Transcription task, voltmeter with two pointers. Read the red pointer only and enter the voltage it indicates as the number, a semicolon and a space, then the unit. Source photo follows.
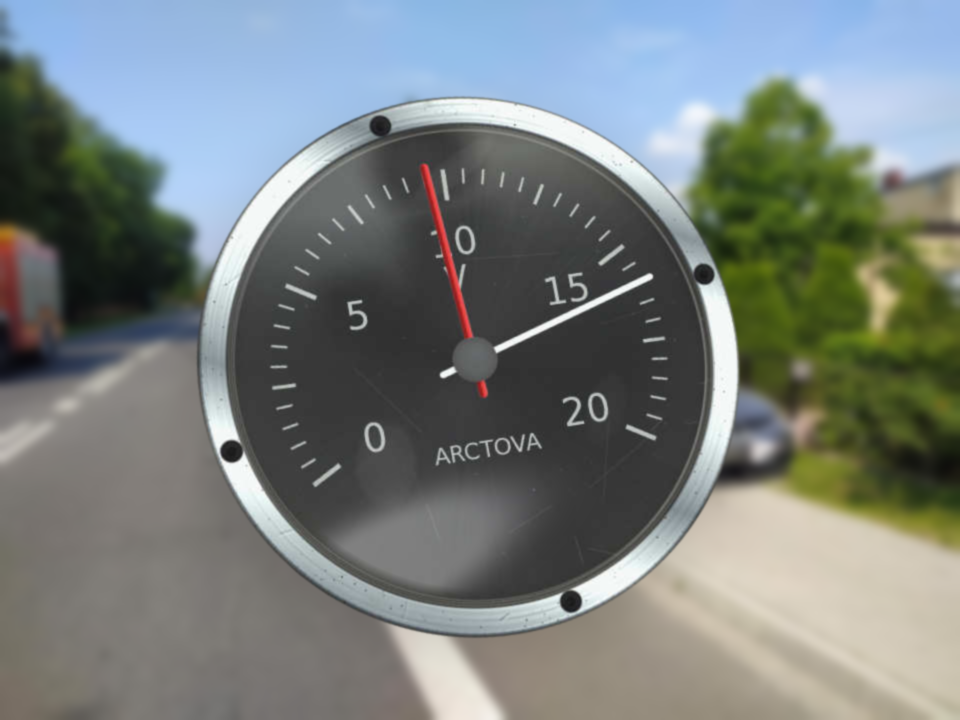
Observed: 9.5; V
